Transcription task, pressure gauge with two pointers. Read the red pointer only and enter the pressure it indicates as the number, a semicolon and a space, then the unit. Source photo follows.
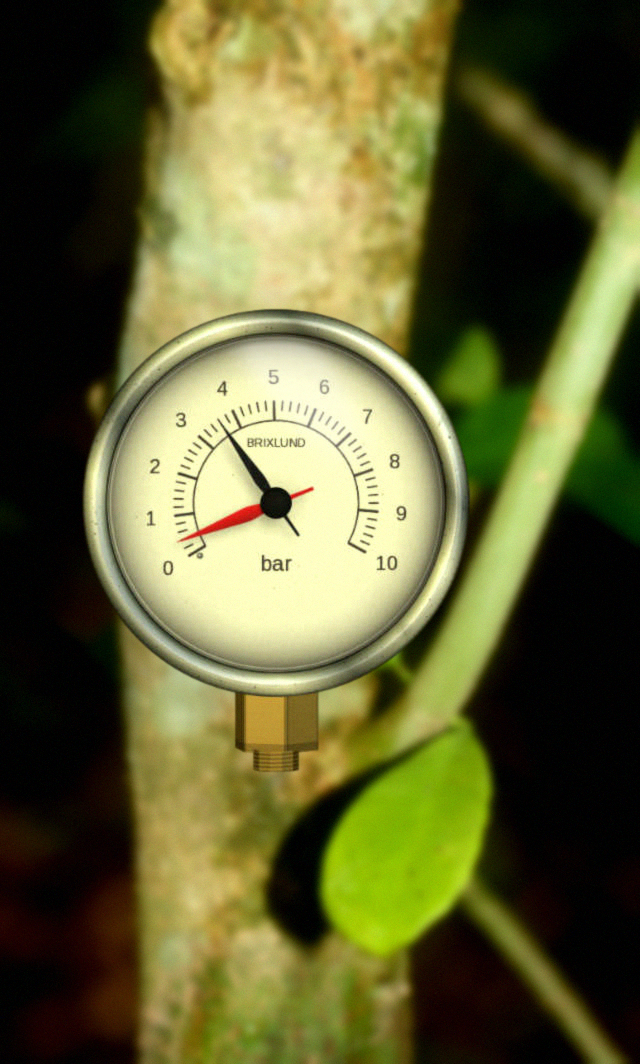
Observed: 0.4; bar
